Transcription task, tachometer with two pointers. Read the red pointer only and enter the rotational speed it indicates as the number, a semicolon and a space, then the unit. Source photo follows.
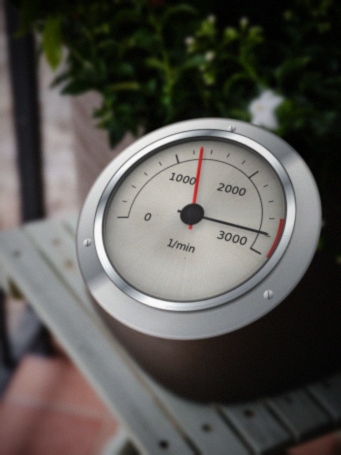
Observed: 1300; rpm
